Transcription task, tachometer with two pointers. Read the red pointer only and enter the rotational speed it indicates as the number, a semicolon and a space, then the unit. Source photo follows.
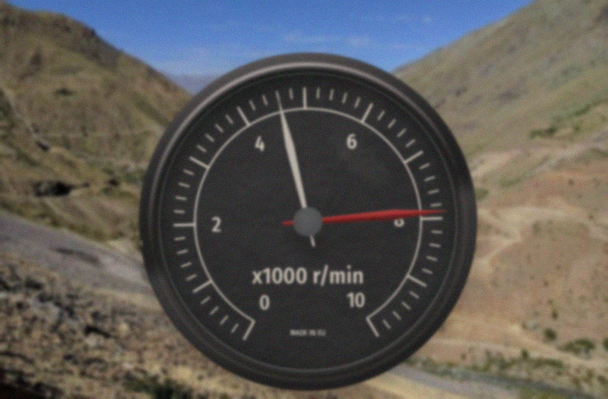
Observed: 7900; rpm
